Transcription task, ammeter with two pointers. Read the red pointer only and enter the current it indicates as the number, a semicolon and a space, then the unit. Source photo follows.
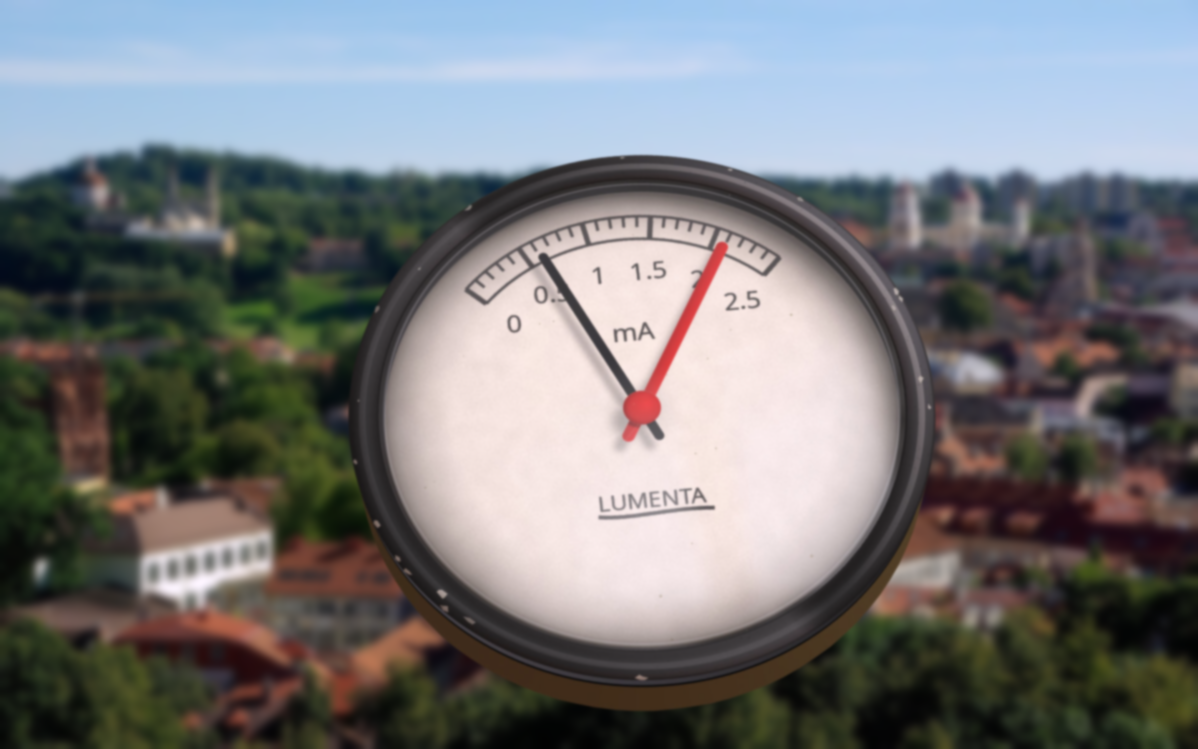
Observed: 2.1; mA
